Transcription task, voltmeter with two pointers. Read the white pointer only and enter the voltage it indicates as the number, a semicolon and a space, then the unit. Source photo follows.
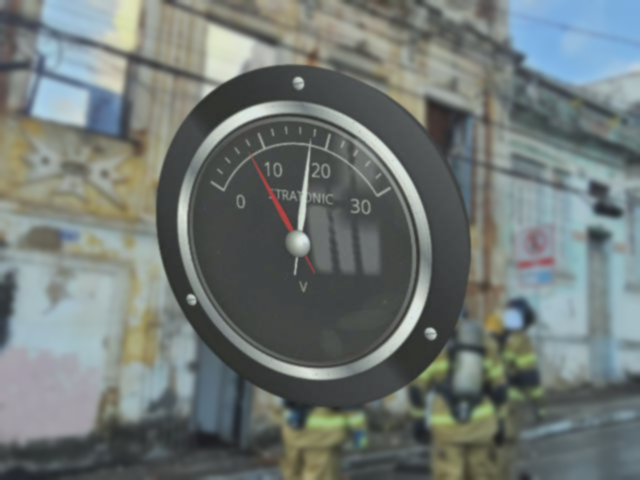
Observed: 18; V
